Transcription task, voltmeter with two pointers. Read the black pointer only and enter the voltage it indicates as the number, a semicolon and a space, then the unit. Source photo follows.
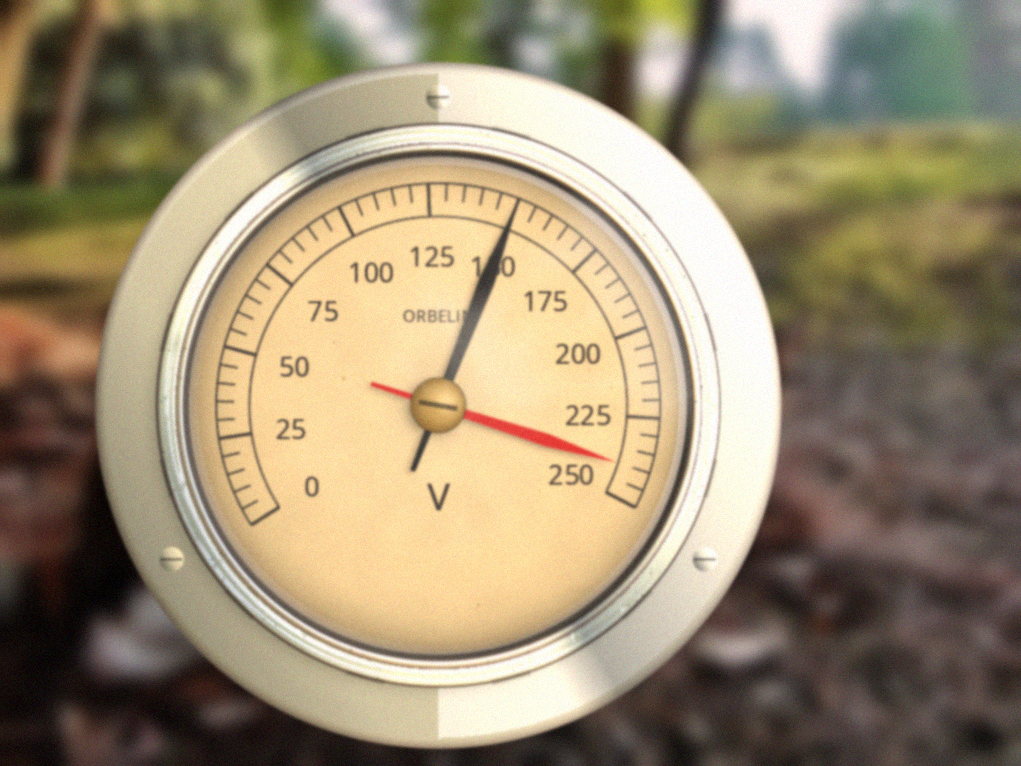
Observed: 150; V
